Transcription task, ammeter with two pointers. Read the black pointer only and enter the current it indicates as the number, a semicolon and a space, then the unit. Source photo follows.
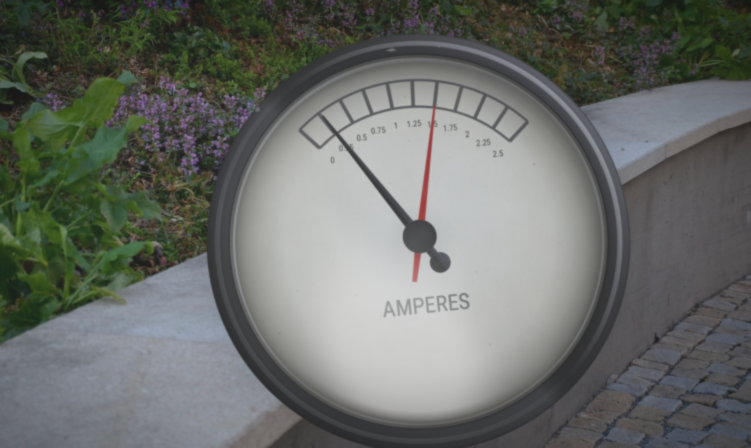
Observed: 0.25; A
